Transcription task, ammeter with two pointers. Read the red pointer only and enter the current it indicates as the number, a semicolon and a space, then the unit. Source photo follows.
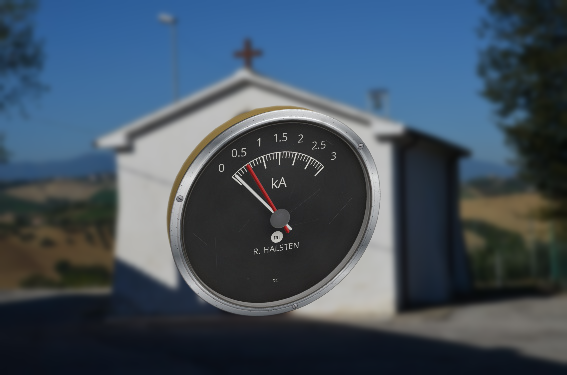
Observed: 0.5; kA
